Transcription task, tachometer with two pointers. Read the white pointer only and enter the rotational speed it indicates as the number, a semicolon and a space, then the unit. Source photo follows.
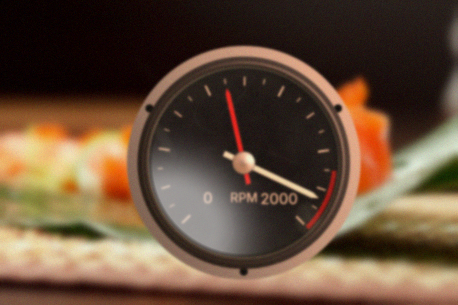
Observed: 1850; rpm
